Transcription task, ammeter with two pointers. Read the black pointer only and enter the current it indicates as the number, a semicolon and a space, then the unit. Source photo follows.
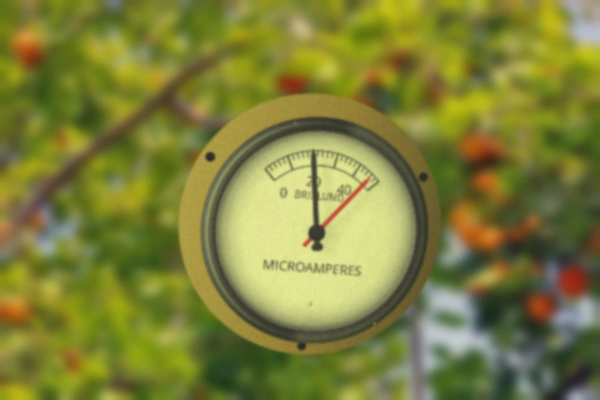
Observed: 20; µA
